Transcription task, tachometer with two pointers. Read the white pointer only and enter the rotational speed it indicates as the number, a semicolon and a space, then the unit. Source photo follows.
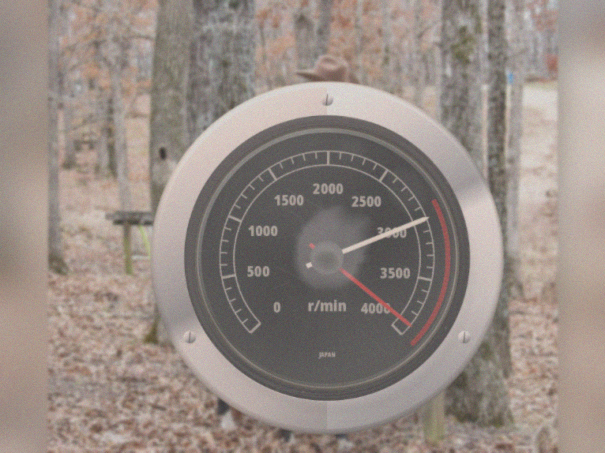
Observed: 3000; rpm
